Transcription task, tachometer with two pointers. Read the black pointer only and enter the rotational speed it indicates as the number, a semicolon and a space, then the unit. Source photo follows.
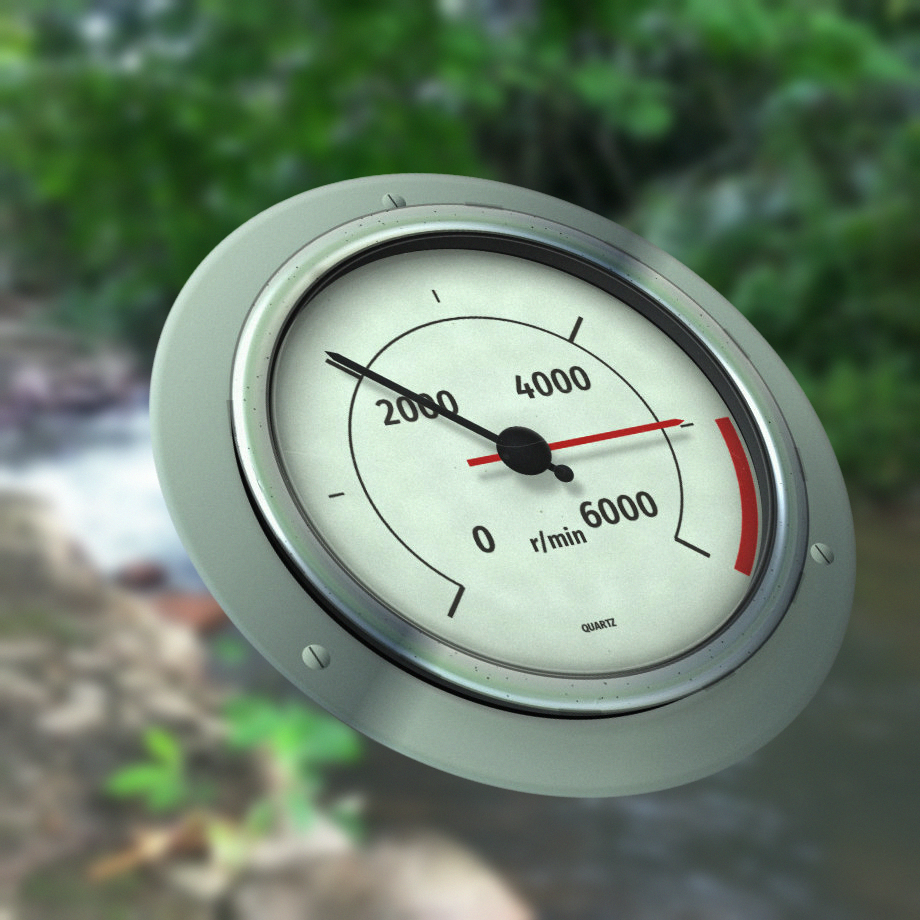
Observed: 2000; rpm
